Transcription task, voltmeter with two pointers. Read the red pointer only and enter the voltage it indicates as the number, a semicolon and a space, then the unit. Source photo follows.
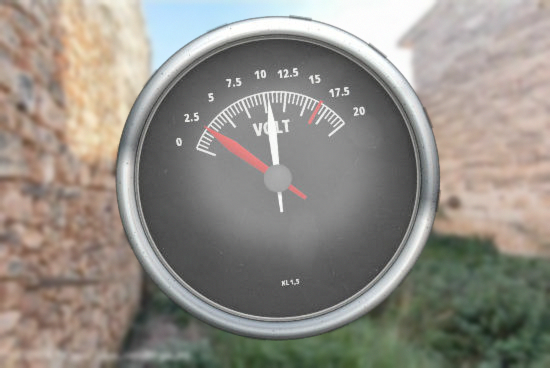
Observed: 2.5; V
